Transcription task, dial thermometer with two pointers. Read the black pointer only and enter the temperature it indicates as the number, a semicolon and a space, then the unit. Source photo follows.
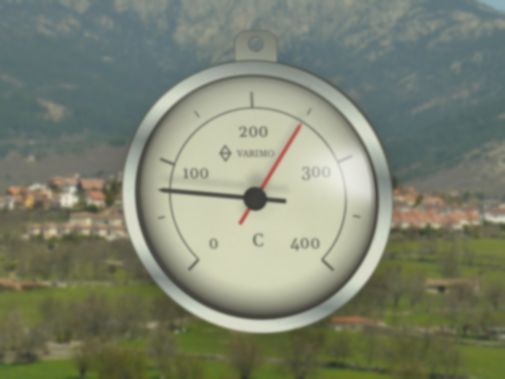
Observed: 75; °C
